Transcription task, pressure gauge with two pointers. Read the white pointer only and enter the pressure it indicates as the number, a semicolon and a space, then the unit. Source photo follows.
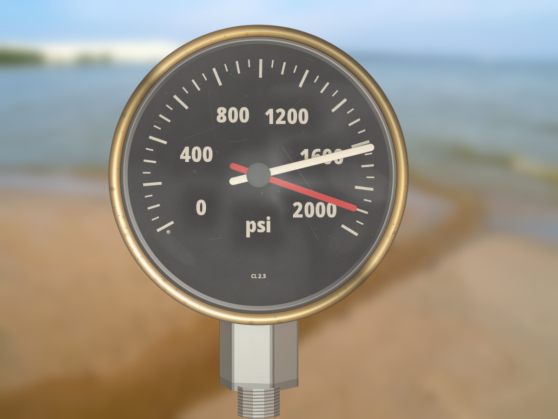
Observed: 1625; psi
